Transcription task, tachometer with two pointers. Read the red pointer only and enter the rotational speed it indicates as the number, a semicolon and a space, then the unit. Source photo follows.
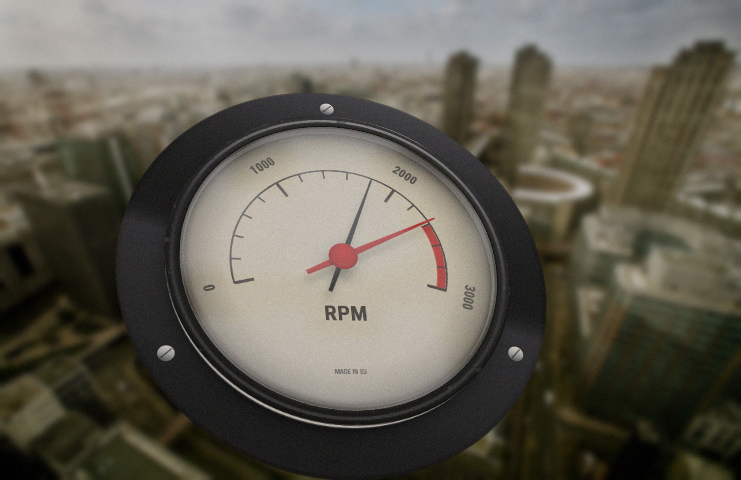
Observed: 2400; rpm
